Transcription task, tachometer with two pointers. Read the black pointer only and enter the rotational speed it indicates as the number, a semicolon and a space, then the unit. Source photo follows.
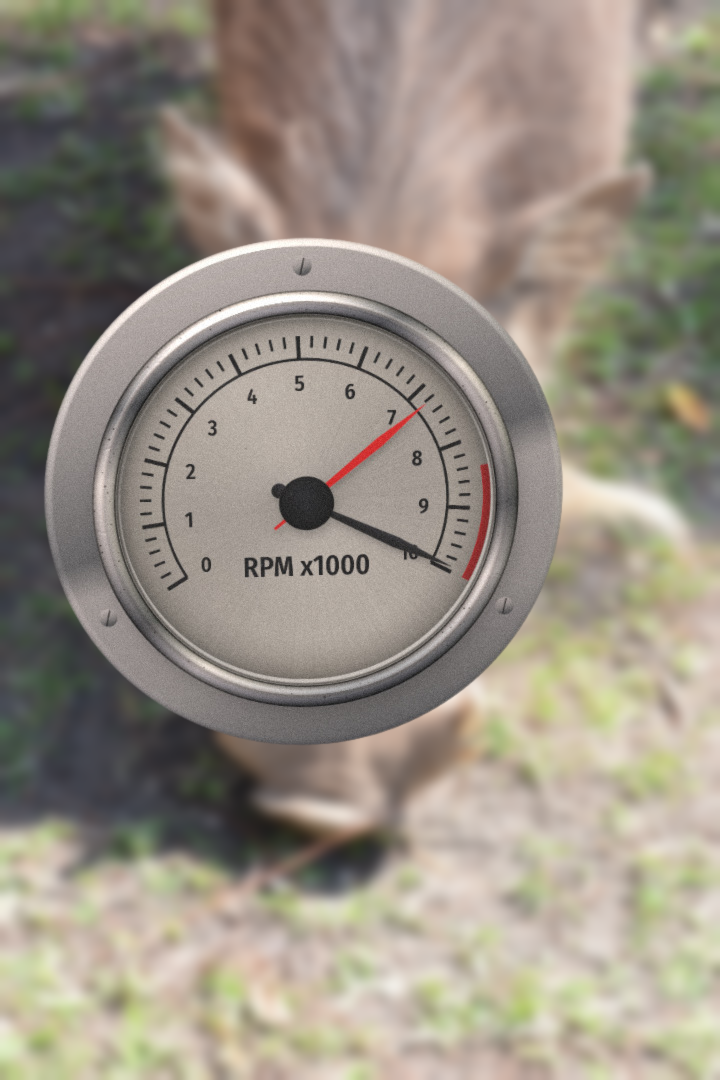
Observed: 9900; rpm
